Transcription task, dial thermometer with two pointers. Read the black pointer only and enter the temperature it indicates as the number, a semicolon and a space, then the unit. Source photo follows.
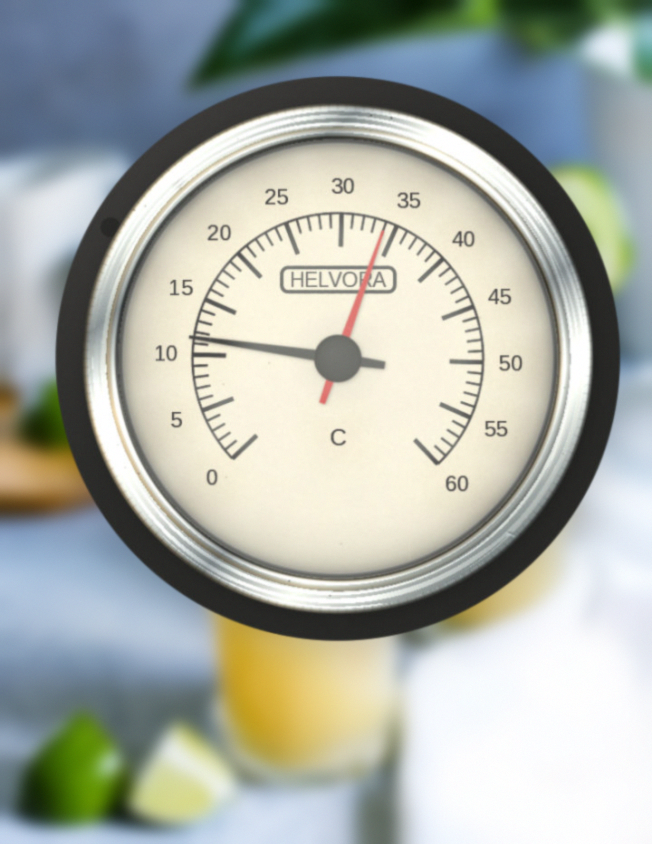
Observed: 11.5; °C
